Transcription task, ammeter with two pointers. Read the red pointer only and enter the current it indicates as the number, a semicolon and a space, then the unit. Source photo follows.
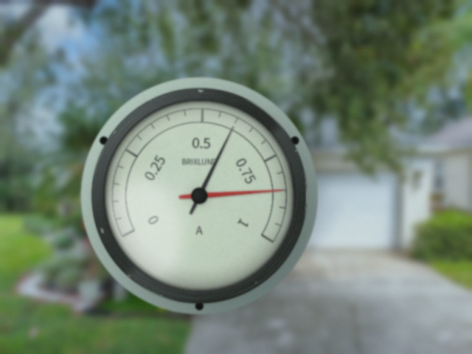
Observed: 0.85; A
